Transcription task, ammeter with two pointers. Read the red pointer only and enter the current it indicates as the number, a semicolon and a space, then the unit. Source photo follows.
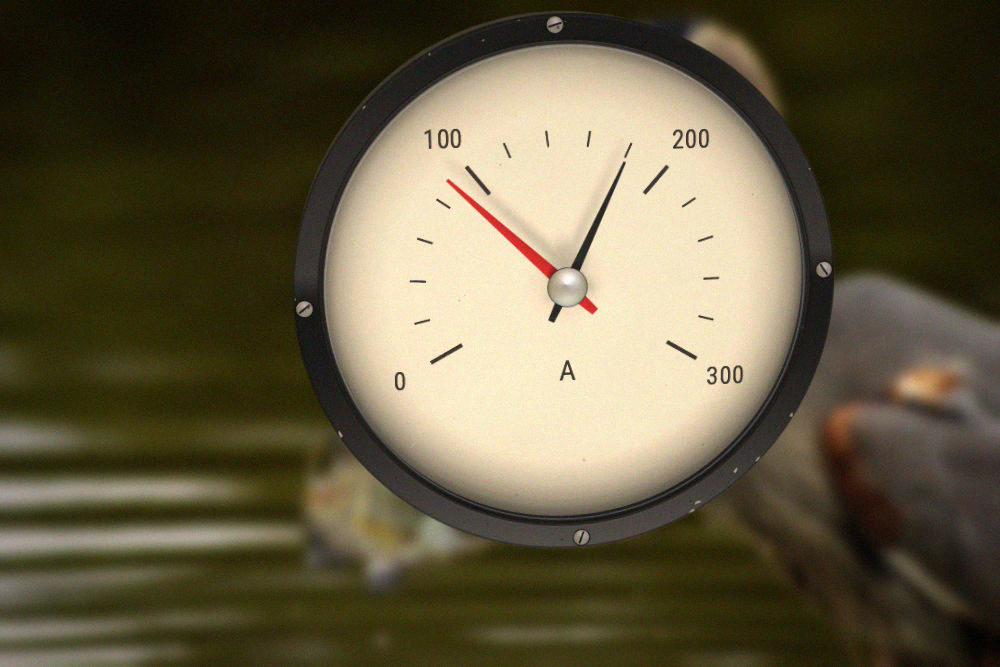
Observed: 90; A
